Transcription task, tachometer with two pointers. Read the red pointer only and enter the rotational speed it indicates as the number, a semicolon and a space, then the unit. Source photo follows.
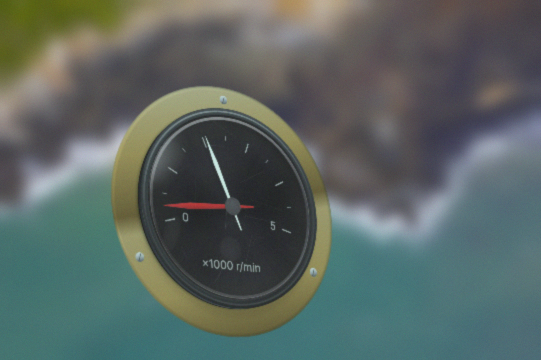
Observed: 250; rpm
